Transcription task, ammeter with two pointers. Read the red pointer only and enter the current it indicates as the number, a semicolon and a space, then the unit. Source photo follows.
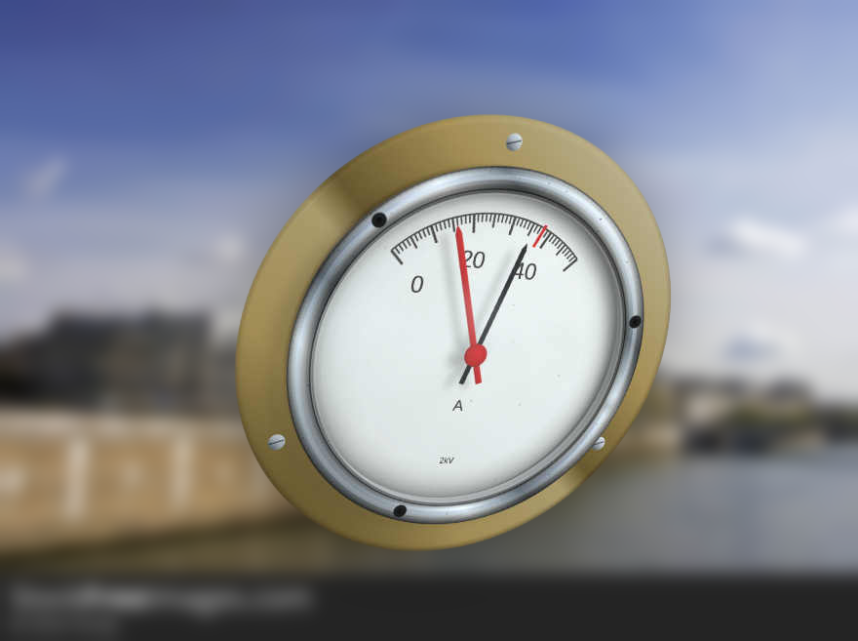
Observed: 15; A
